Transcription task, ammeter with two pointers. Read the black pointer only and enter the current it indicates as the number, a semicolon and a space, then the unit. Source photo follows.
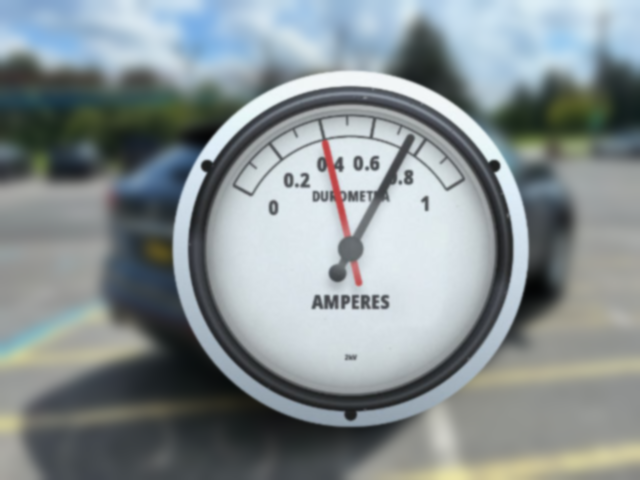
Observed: 0.75; A
